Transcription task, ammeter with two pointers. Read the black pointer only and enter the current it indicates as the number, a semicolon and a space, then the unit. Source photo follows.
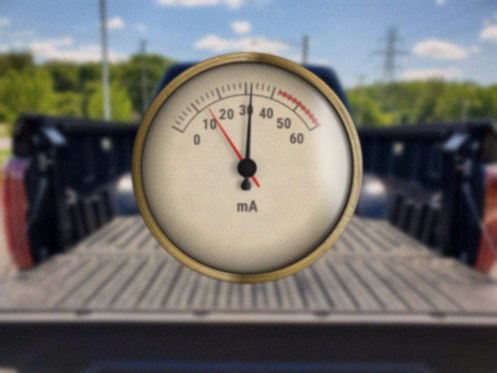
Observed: 32; mA
